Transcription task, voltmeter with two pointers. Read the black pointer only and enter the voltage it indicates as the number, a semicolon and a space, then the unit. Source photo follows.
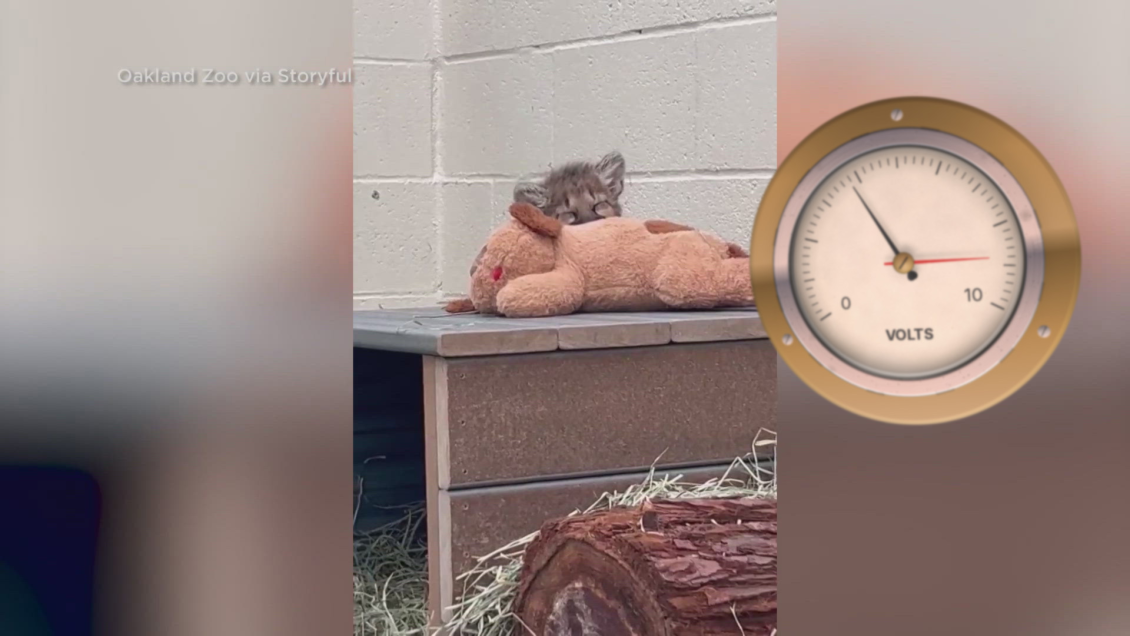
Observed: 3.8; V
